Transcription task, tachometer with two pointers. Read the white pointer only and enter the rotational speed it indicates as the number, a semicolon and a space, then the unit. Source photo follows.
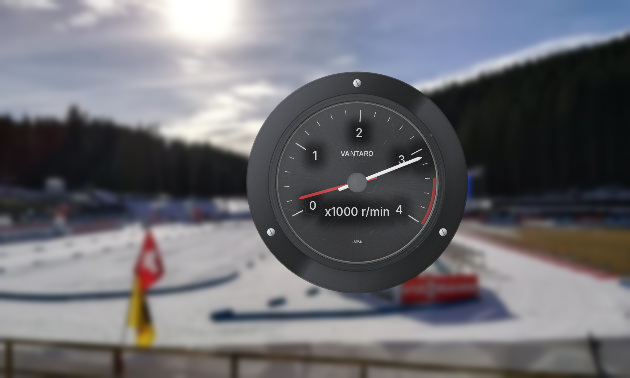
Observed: 3100; rpm
